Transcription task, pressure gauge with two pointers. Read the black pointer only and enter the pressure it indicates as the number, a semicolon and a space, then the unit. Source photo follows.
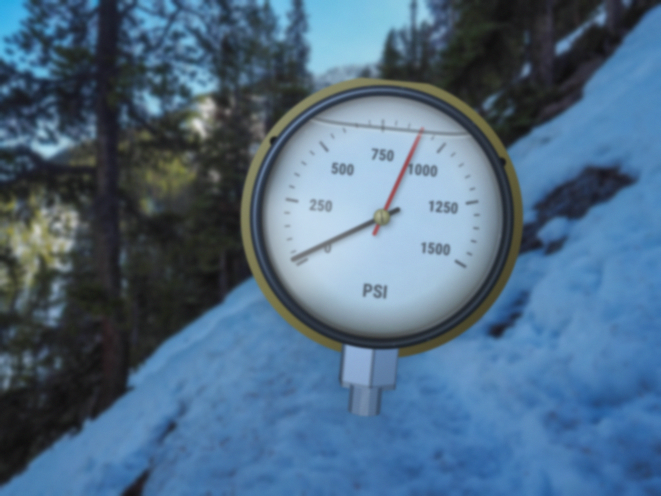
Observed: 25; psi
